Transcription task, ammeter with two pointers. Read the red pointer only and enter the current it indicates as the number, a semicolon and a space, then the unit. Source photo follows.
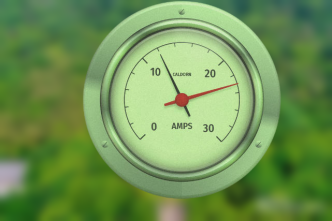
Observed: 23; A
